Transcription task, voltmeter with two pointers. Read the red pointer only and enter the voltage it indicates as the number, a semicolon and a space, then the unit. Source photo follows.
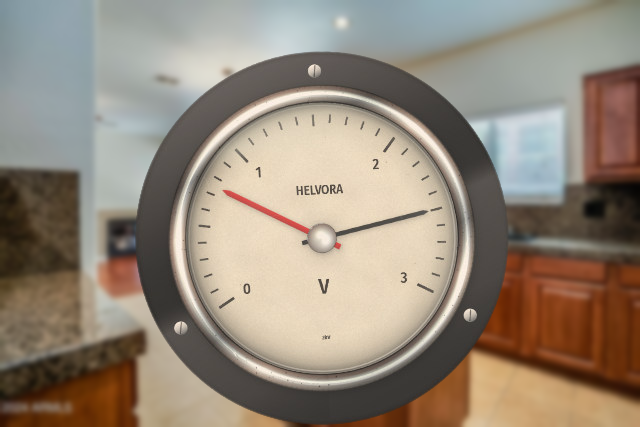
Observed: 0.75; V
